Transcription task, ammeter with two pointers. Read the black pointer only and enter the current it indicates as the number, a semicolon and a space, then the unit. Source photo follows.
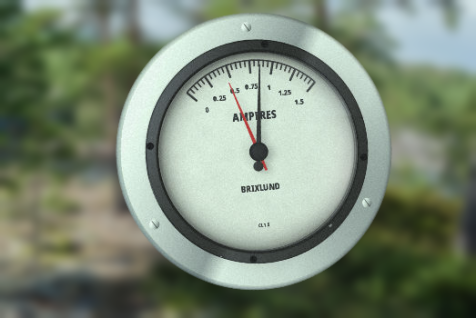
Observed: 0.85; A
